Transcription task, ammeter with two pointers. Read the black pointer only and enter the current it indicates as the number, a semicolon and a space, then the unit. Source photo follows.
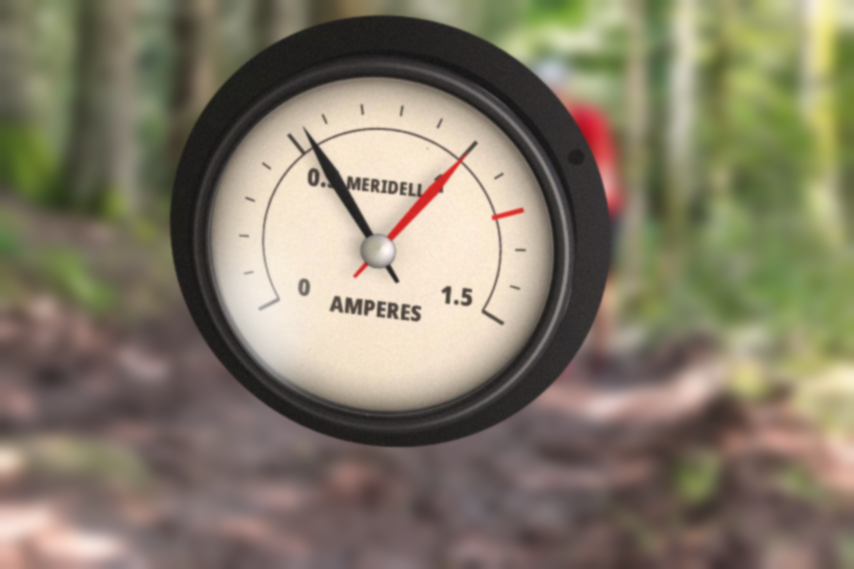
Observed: 0.55; A
